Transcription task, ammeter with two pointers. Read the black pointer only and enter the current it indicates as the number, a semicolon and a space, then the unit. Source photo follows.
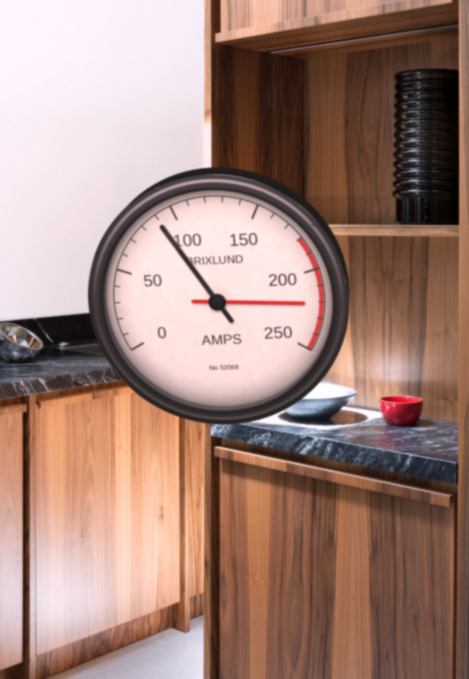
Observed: 90; A
